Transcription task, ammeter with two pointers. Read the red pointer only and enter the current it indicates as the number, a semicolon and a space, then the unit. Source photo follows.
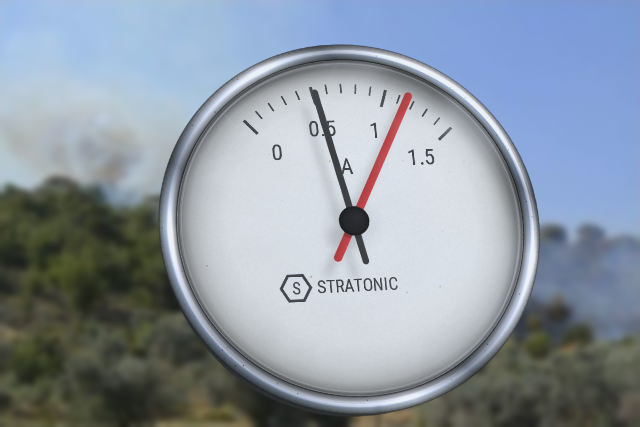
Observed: 1.15; A
